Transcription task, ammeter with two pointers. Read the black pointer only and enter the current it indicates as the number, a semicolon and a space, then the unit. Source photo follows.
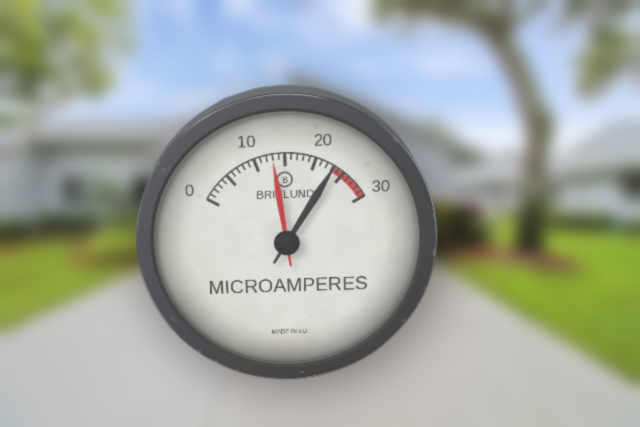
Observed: 23; µA
